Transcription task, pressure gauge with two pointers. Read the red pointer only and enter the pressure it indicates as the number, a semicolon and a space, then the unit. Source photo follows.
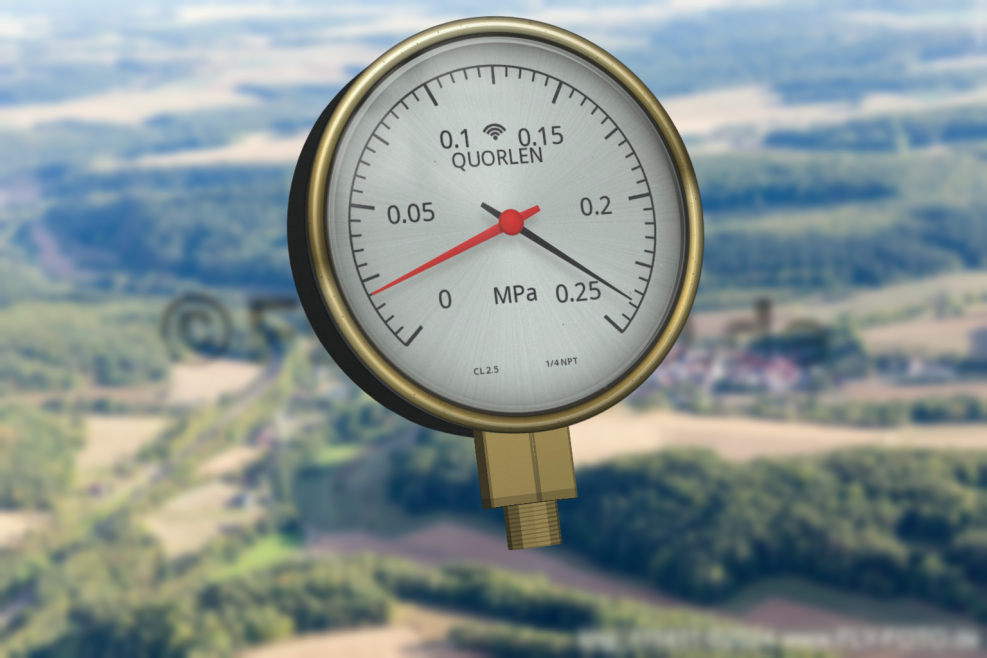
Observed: 0.02; MPa
